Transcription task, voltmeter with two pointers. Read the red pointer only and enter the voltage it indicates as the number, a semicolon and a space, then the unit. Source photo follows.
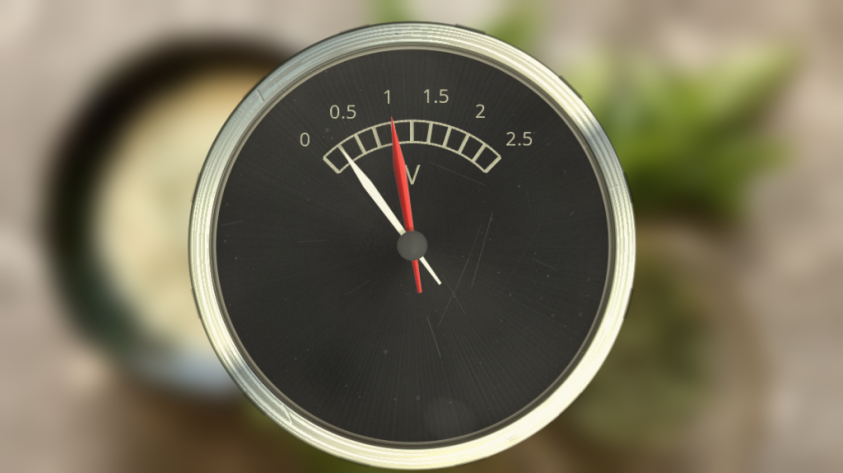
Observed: 1; V
